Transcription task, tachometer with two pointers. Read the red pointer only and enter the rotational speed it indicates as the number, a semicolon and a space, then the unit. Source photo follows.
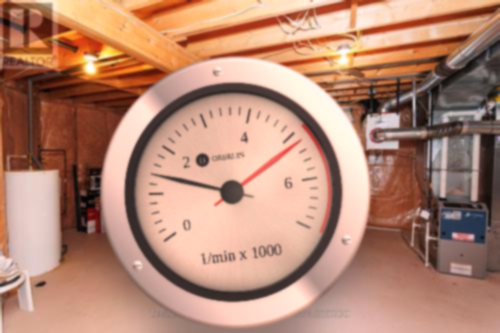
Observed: 5200; rpm
